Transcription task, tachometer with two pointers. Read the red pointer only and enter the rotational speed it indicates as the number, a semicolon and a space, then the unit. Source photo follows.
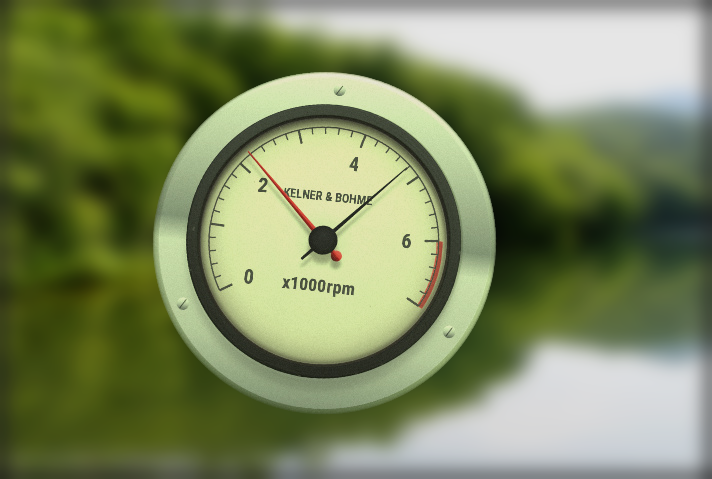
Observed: 2200; rpm
